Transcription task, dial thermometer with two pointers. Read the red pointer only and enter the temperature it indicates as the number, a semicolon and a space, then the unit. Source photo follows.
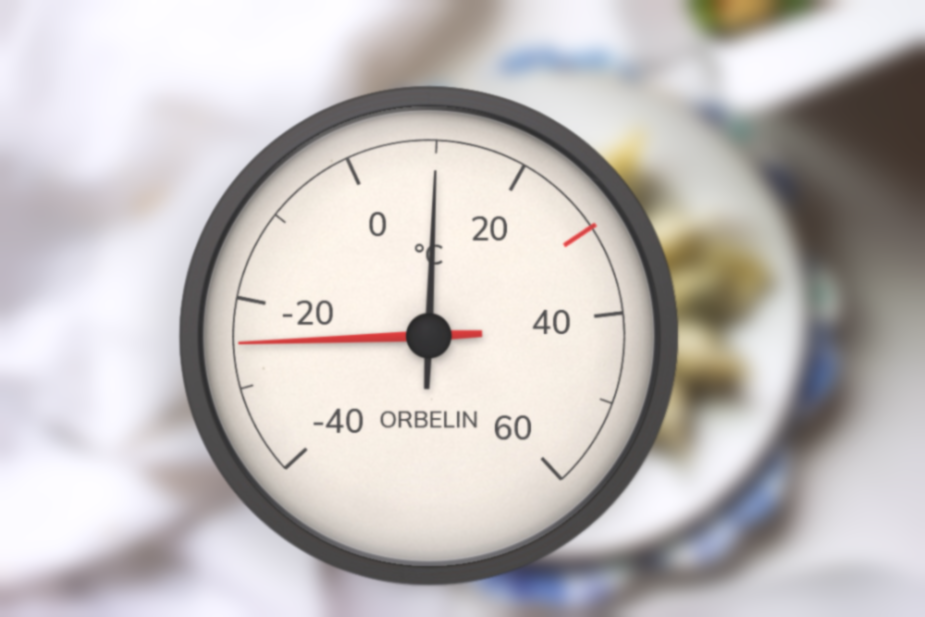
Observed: -25; °C
